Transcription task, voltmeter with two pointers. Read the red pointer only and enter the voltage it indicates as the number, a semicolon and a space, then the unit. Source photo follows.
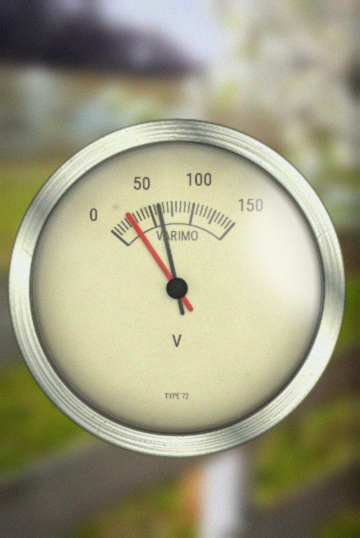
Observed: 25; V
